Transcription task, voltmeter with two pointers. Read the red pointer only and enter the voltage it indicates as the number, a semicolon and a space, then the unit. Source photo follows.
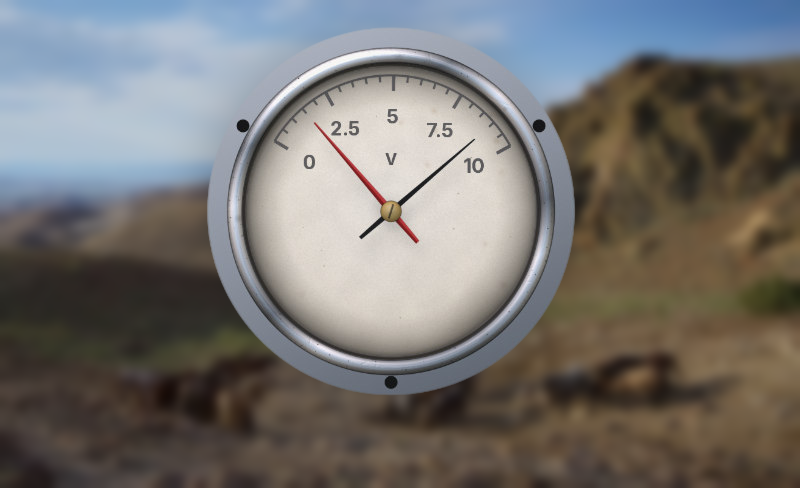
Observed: 1.5; V
